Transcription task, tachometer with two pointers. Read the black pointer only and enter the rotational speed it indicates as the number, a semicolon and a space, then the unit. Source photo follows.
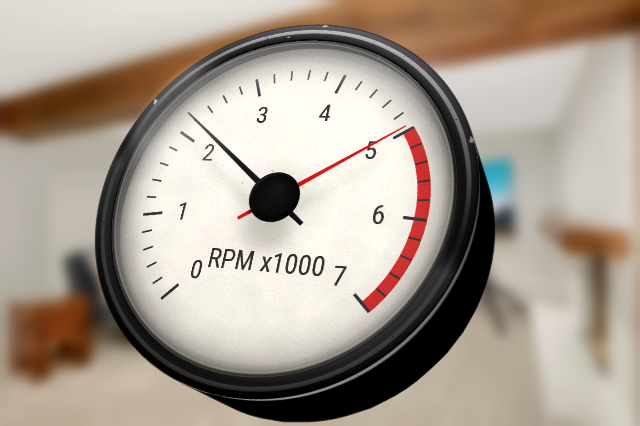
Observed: 2200; rpm
